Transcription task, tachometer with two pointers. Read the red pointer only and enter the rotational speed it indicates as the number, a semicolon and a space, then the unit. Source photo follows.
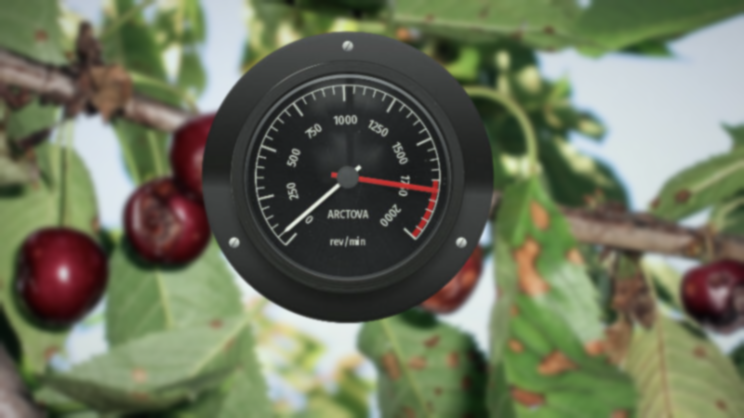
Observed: 1750; rpm
